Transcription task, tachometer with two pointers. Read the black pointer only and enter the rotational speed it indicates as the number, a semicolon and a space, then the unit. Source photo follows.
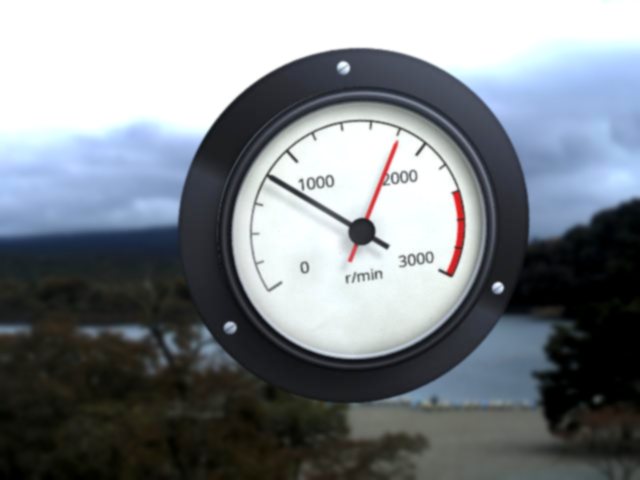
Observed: 800; rpm
